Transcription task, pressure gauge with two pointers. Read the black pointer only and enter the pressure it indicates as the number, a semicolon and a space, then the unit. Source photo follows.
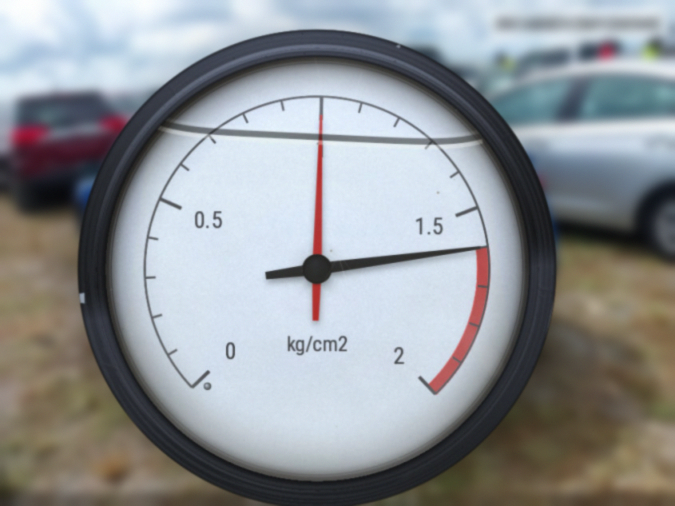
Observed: 1.6; kg/cm²
